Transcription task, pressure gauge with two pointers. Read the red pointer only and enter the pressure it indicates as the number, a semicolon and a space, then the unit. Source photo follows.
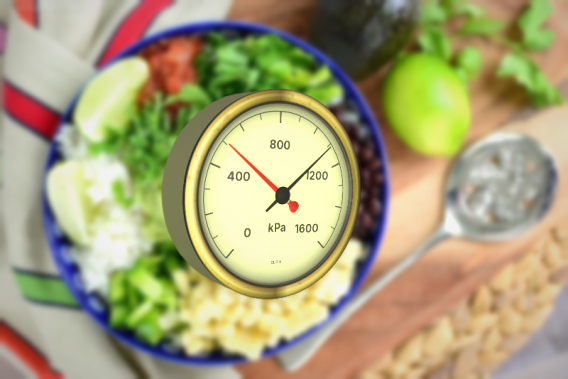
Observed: 500; kPa
